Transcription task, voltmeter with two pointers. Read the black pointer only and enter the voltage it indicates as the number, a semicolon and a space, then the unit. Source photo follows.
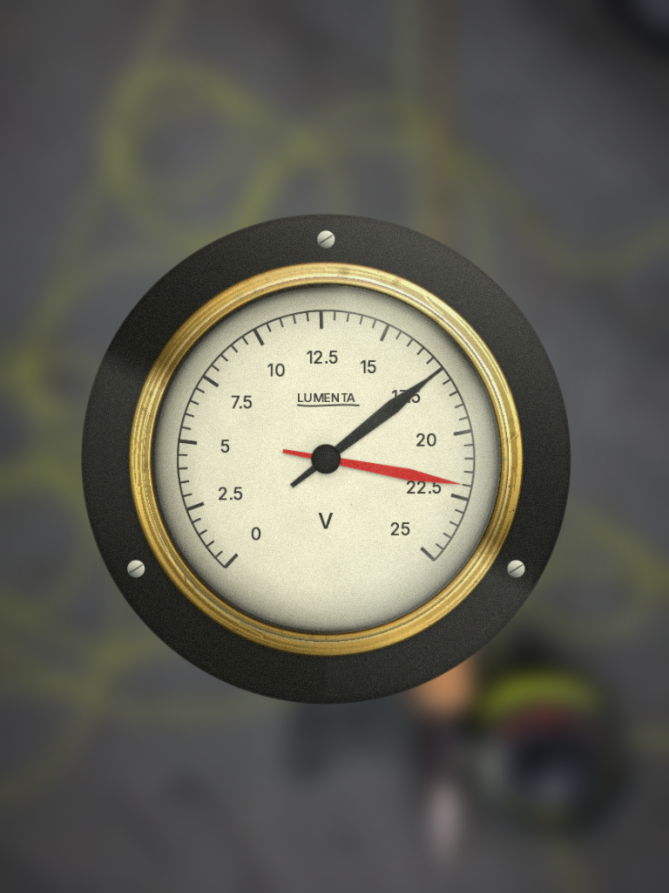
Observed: 17.5; V
